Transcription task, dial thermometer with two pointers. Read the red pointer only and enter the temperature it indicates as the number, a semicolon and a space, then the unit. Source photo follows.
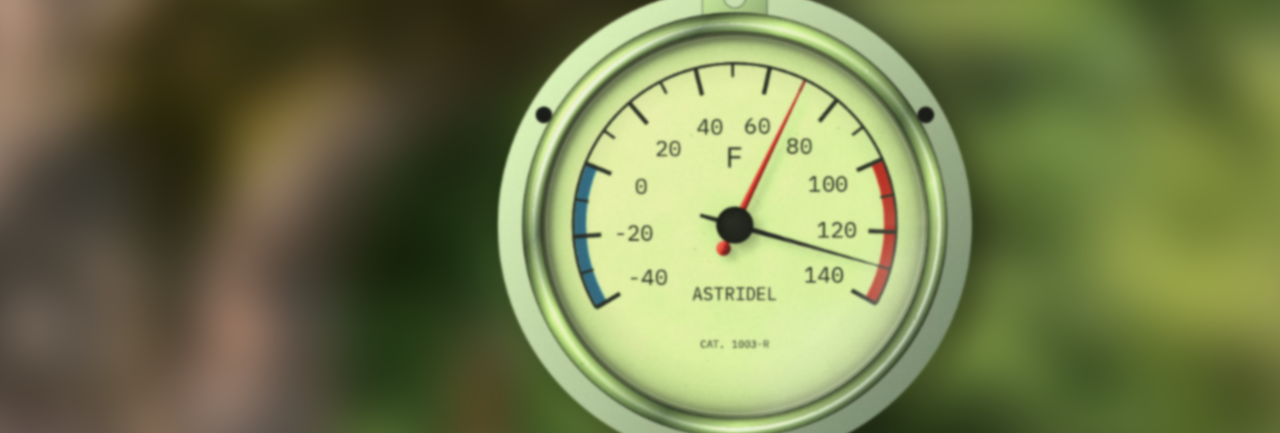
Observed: 70; °F
